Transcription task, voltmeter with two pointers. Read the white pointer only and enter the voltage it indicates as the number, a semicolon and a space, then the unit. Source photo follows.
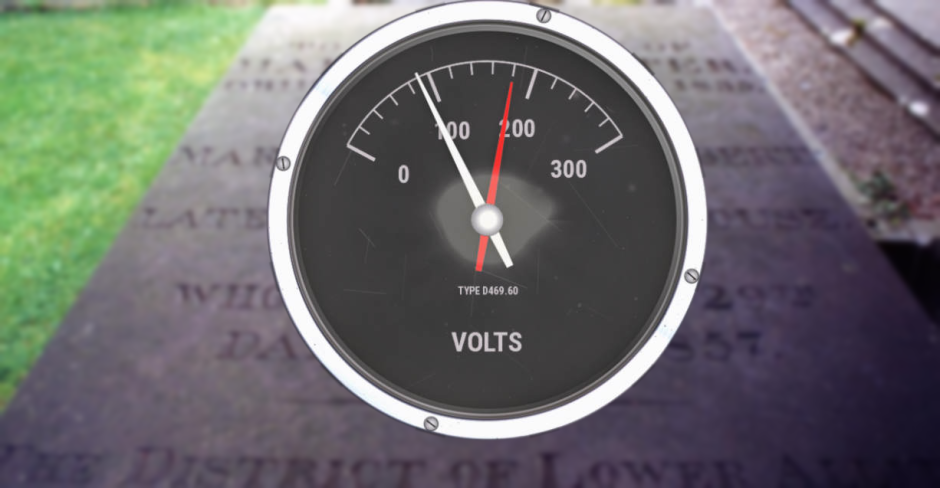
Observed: 90; V
